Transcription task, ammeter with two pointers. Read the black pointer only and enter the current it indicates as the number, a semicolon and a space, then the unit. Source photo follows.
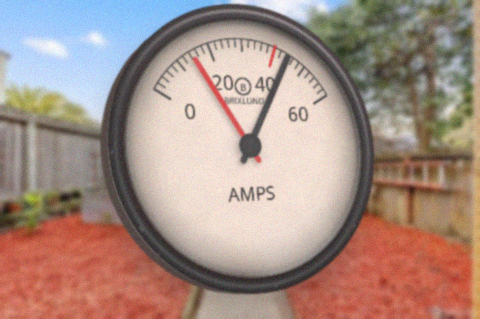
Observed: 44; A
